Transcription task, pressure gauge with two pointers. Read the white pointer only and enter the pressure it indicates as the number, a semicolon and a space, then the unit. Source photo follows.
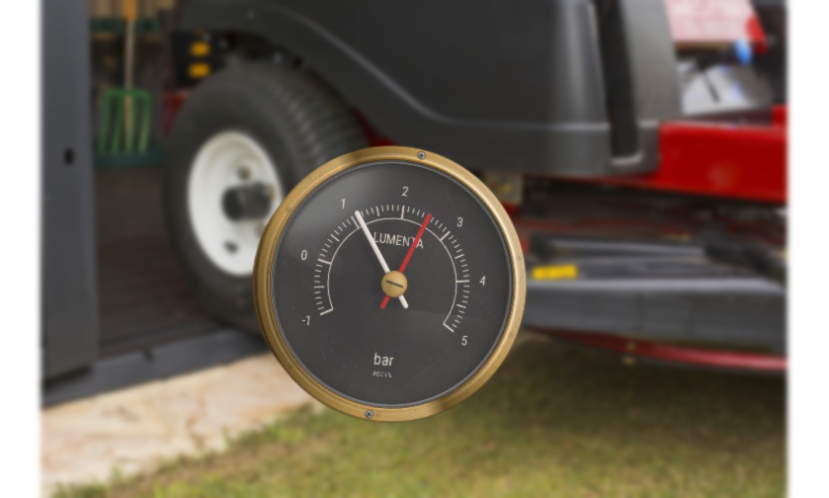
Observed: 1.1; bar
